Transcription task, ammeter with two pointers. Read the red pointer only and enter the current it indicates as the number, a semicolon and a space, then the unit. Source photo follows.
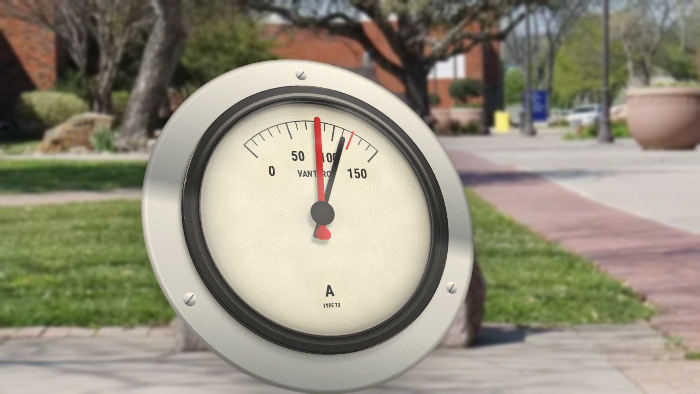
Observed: 80; A
